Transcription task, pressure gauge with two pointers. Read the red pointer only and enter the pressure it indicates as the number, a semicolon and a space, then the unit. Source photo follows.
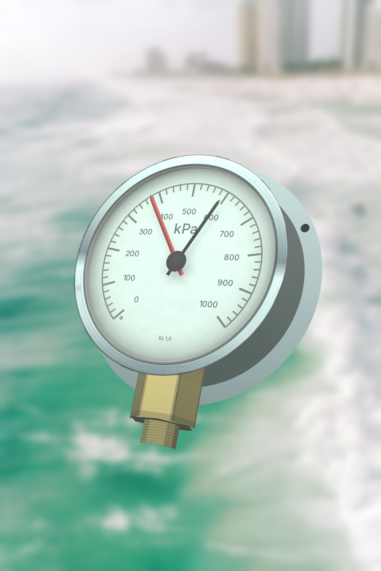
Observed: 380; kPa
